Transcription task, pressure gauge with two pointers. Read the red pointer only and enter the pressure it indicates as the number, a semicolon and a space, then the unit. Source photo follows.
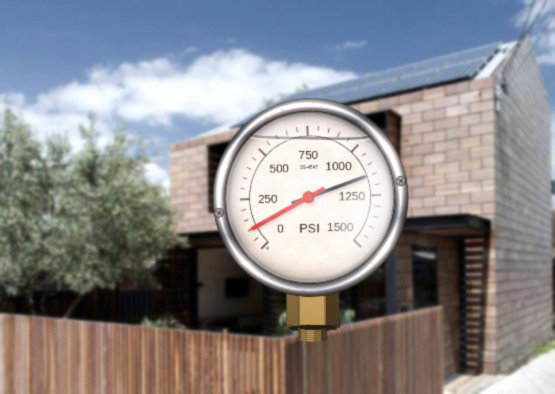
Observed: 100; psi
